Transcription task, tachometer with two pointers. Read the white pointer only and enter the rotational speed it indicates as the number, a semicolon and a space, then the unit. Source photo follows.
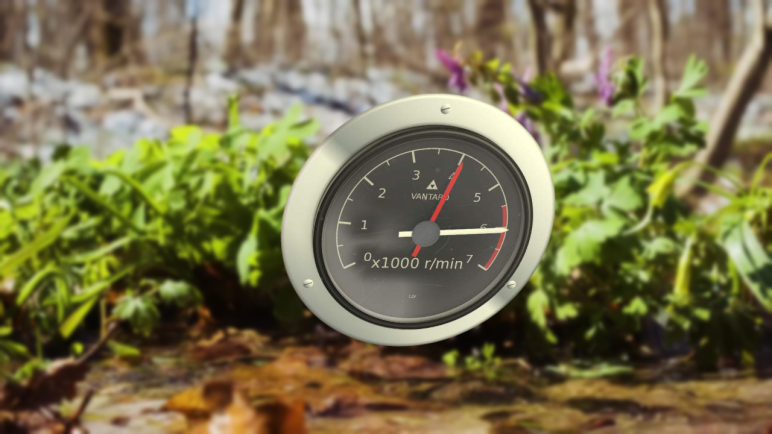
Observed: 6000; rpm
